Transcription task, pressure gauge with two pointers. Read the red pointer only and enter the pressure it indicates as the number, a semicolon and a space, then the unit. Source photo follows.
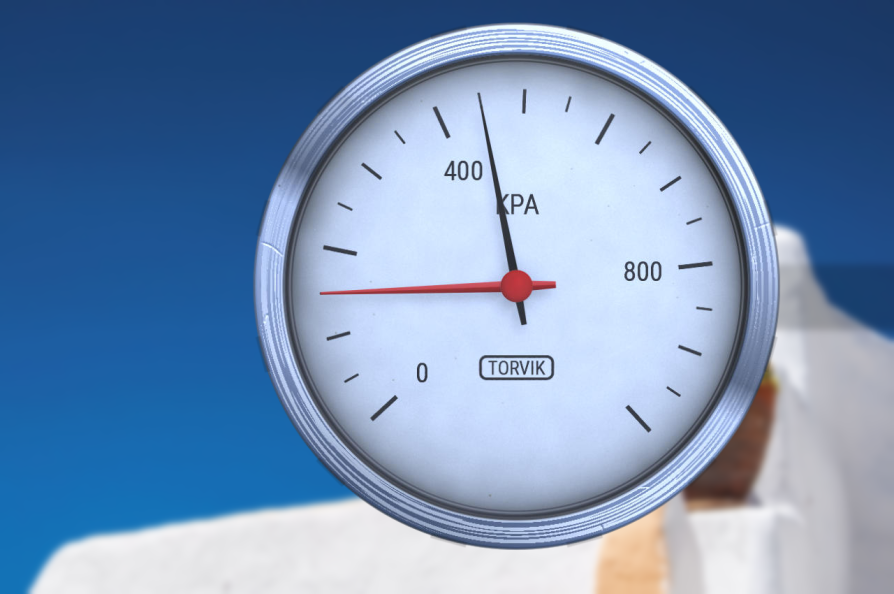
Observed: 150; kPa
